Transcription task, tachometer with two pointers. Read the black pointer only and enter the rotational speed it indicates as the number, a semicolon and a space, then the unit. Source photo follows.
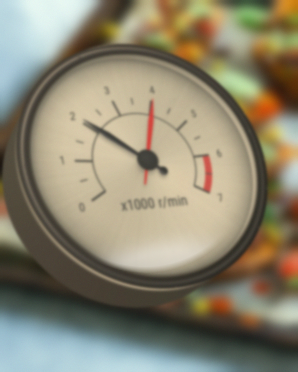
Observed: 2000; rpm
